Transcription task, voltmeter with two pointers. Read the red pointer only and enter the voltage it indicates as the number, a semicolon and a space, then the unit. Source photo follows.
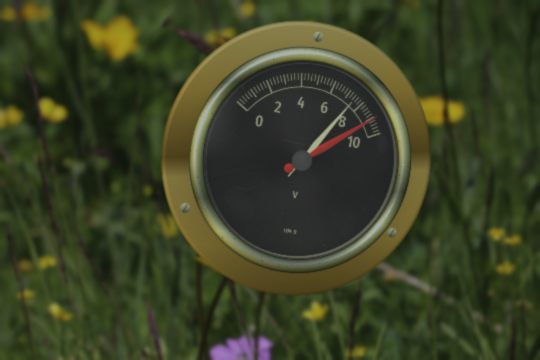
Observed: 9; V
